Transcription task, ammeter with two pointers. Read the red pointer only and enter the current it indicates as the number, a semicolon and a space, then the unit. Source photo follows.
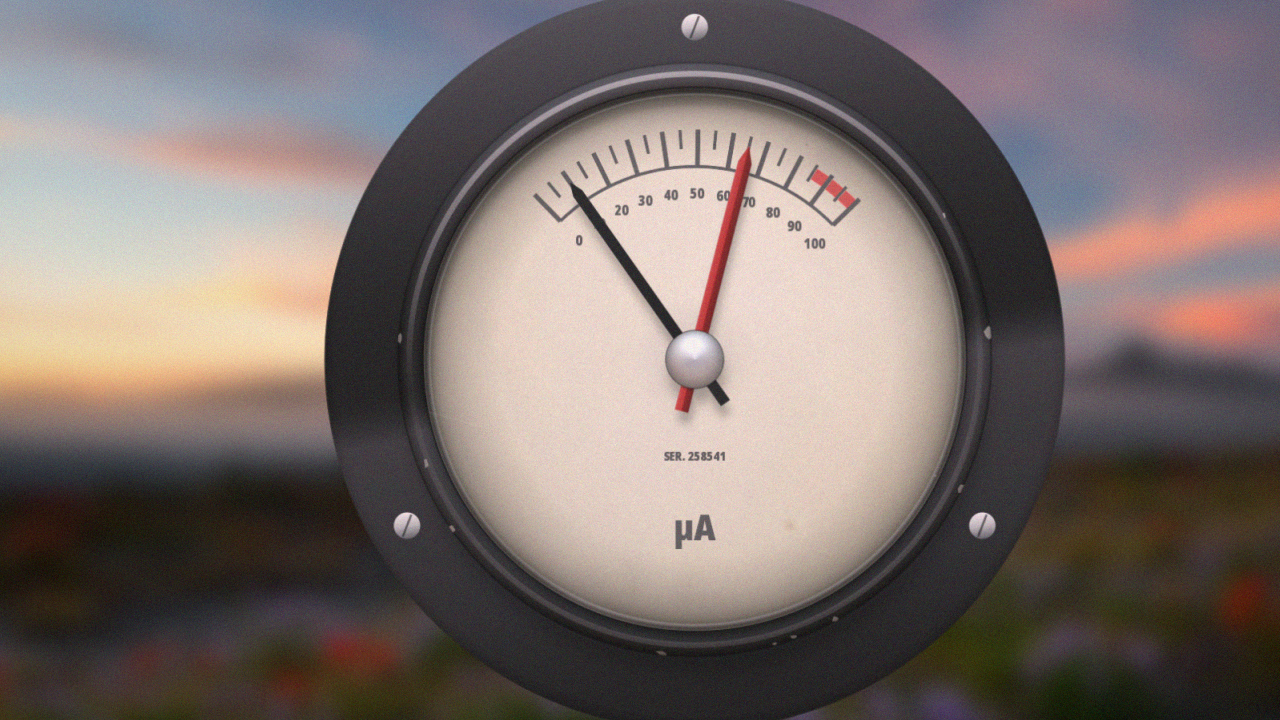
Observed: 65; µA
